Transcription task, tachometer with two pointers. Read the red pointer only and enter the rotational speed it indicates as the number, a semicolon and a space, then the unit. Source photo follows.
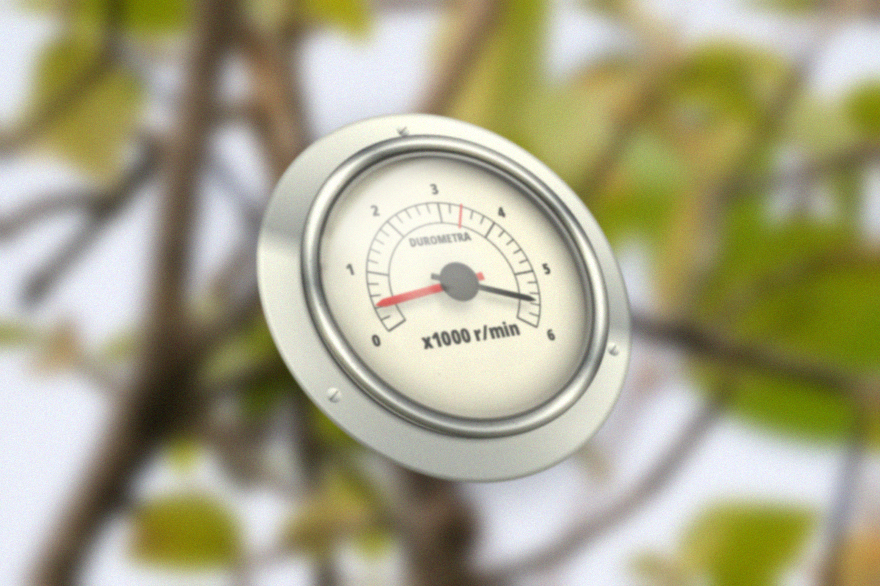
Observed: 400; rpm
